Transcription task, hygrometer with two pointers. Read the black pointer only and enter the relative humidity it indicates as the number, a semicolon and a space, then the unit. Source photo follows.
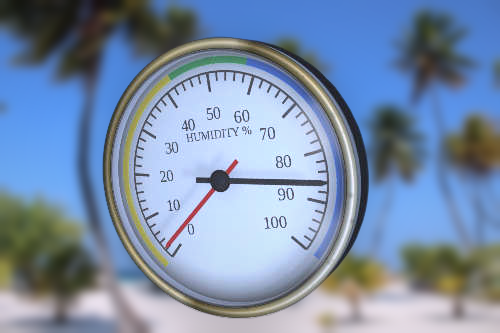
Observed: 86; %
